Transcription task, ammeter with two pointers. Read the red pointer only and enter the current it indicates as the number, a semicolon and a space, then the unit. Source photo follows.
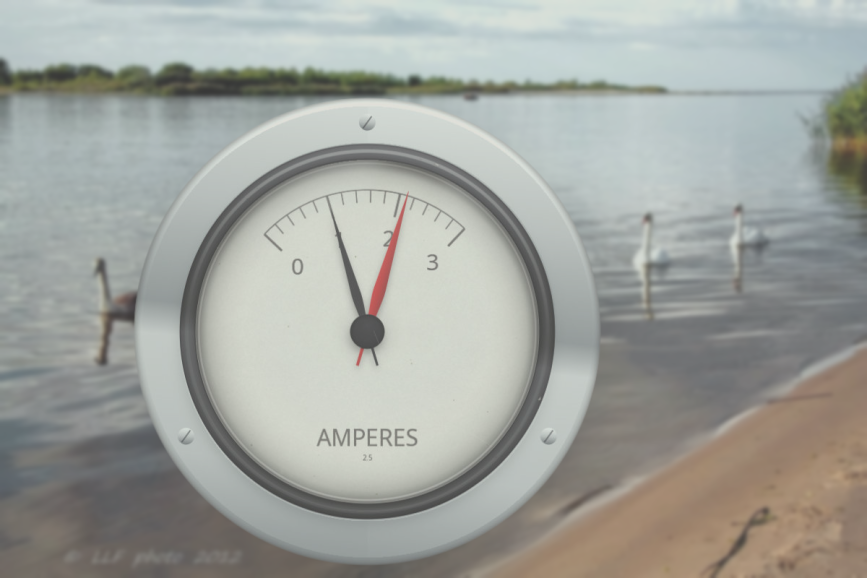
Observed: 2.1; A
